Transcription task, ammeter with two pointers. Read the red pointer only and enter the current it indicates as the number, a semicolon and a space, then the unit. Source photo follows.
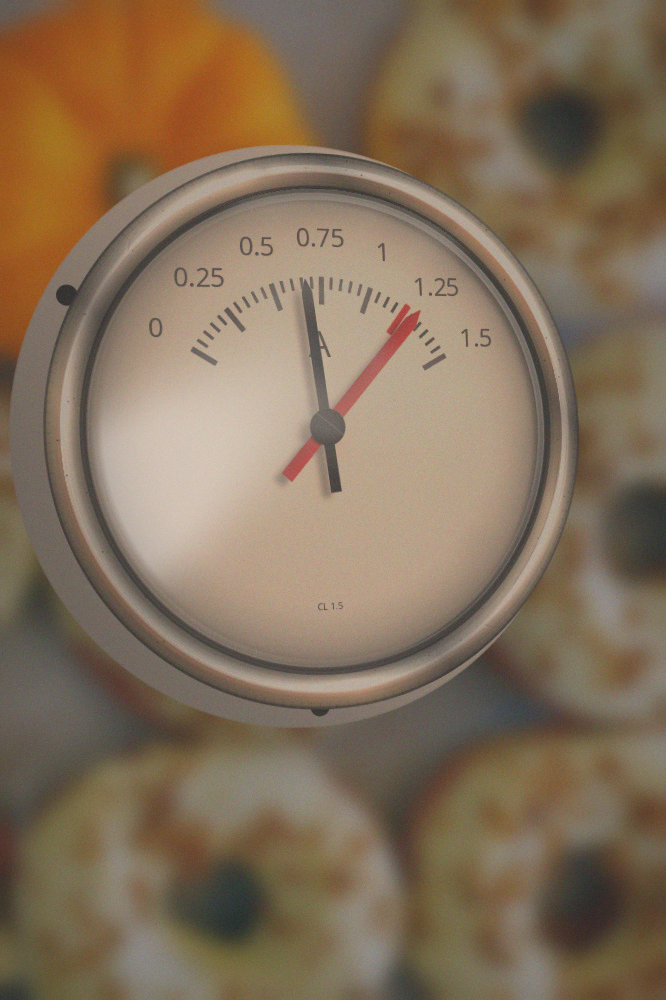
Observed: 1.25; A
